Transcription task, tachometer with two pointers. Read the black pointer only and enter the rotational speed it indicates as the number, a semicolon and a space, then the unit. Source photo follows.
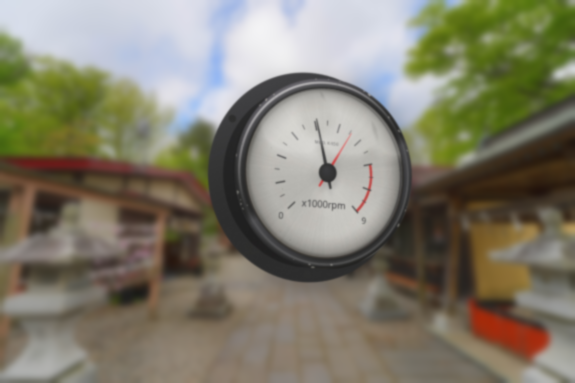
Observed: 4000; rpm
